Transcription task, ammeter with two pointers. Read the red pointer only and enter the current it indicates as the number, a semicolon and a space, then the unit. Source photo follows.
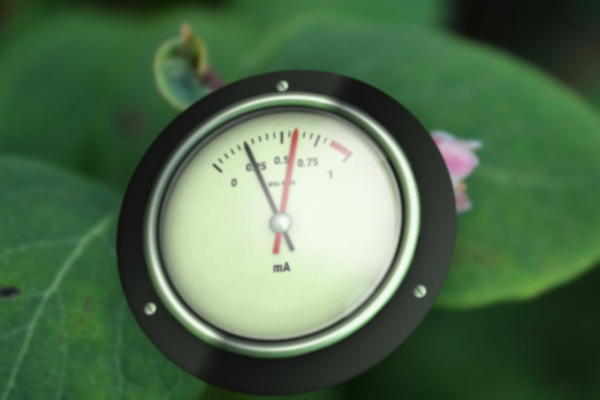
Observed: 0.6; mA
